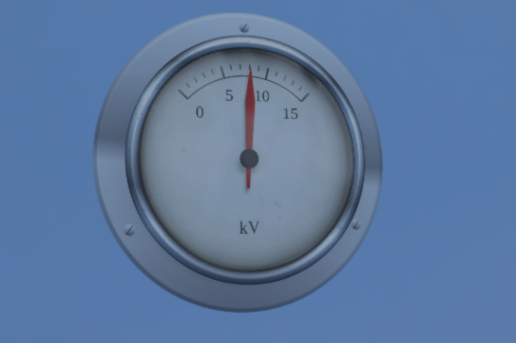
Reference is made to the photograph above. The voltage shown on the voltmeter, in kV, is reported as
8 kV
